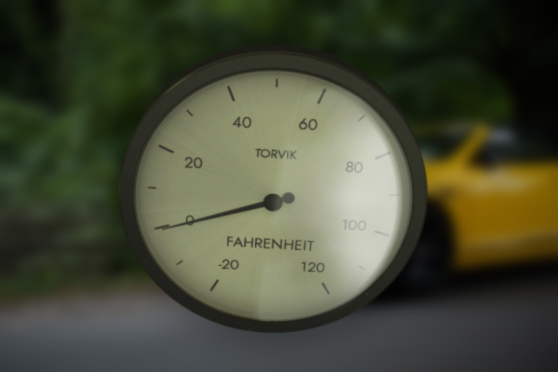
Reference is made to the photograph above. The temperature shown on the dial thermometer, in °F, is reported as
0 °F
